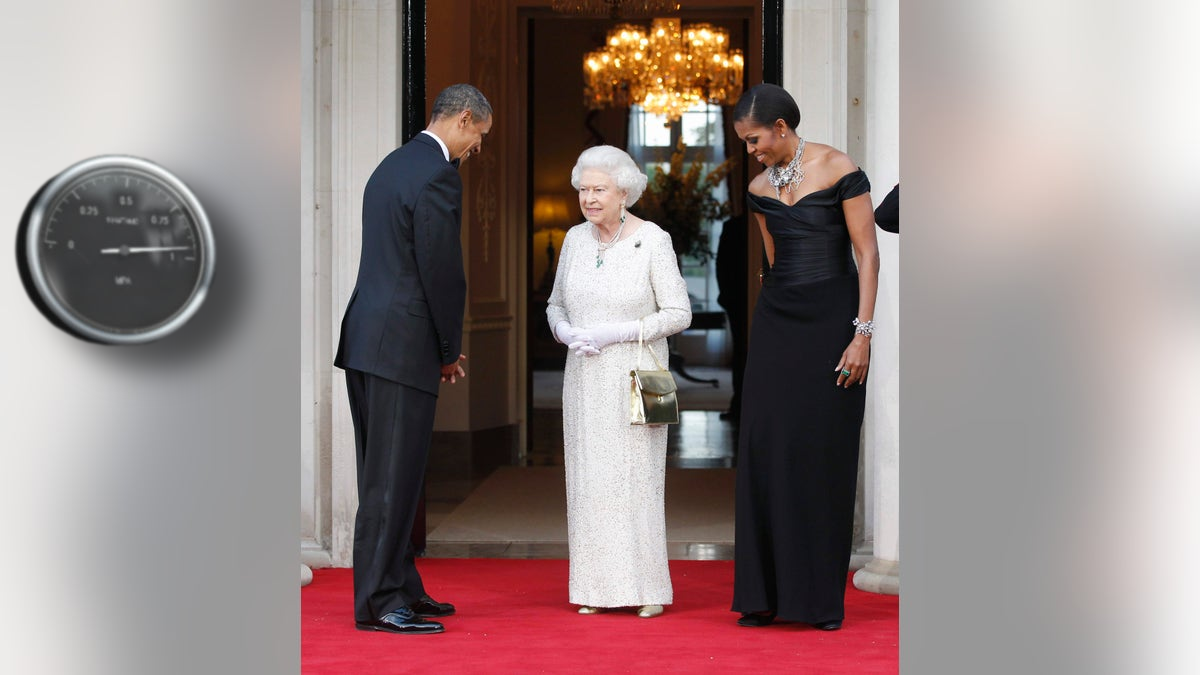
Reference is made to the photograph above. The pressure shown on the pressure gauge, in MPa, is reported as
0.95 MPa
